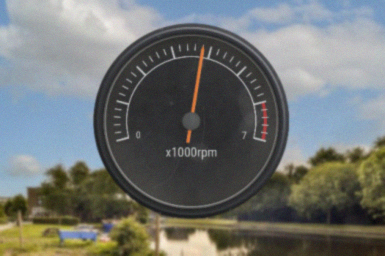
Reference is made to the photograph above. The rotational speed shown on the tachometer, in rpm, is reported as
3800 rpm
